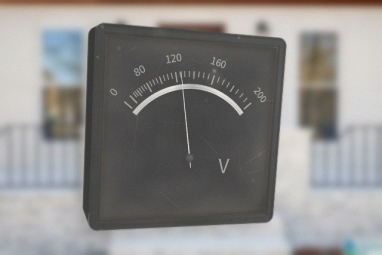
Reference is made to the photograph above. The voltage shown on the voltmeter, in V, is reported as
125 V
